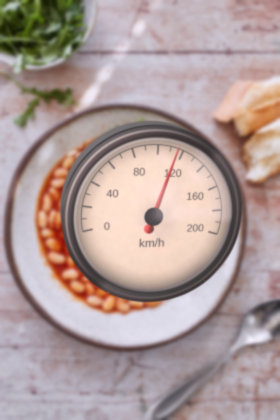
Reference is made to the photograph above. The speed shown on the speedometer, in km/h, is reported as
115 km/h
